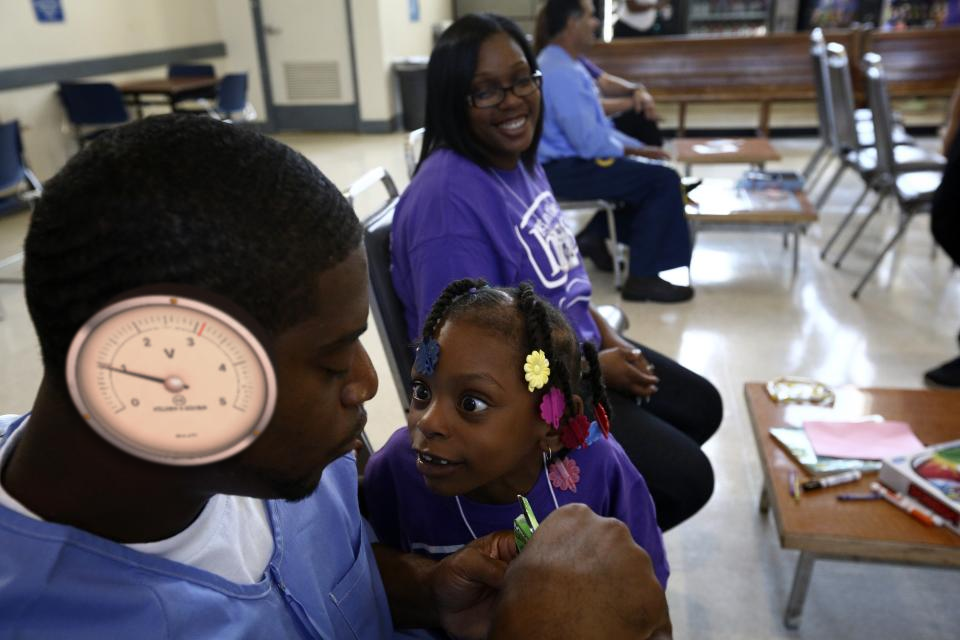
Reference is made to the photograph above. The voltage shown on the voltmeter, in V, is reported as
1 V
